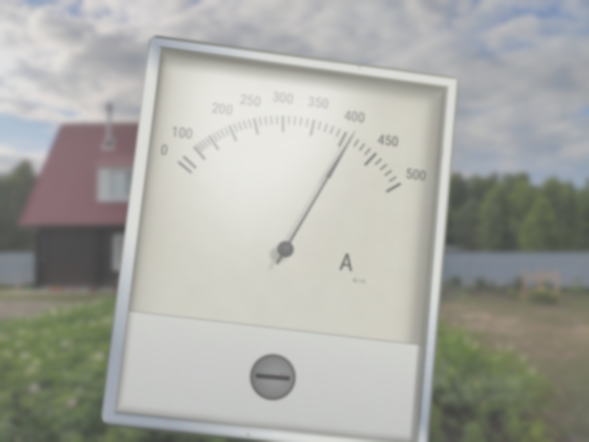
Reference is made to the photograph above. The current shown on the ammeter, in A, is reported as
410 A
